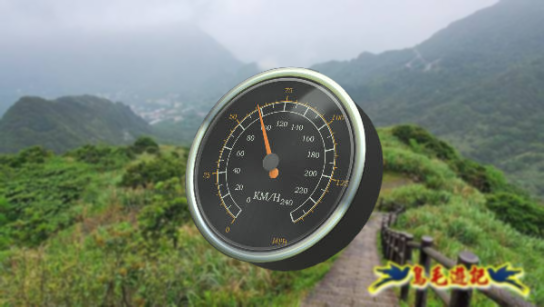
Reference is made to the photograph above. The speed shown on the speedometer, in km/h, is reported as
100 km/h
